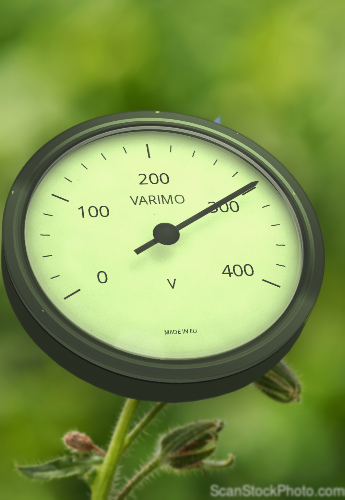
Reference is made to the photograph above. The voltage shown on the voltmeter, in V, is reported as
300 V
